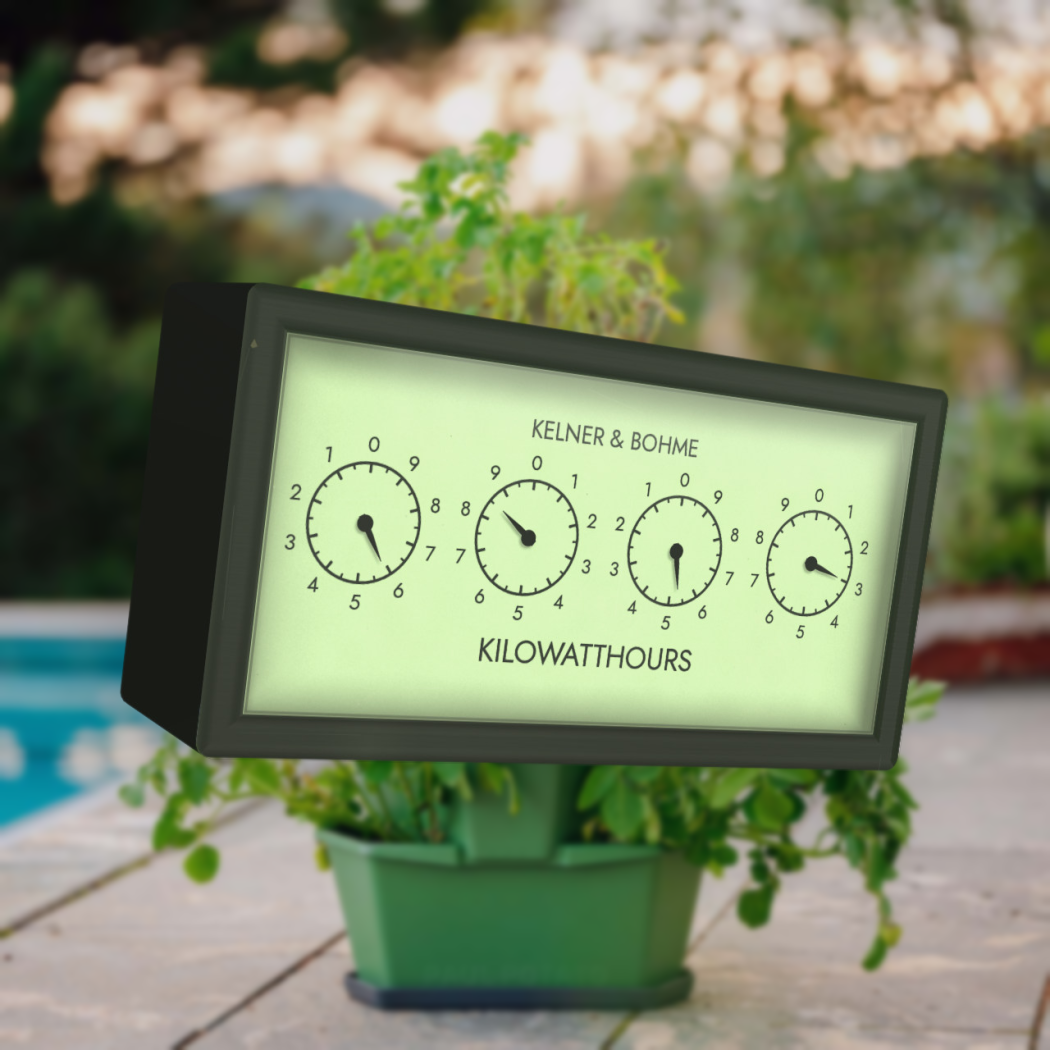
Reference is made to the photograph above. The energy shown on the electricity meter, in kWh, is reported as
5853 kWh
